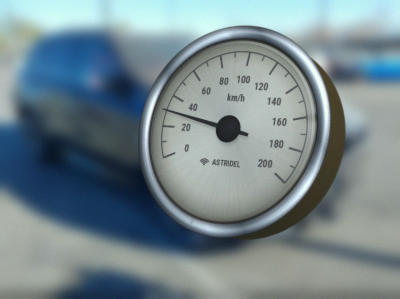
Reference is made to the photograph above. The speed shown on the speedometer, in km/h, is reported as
30 km/h
